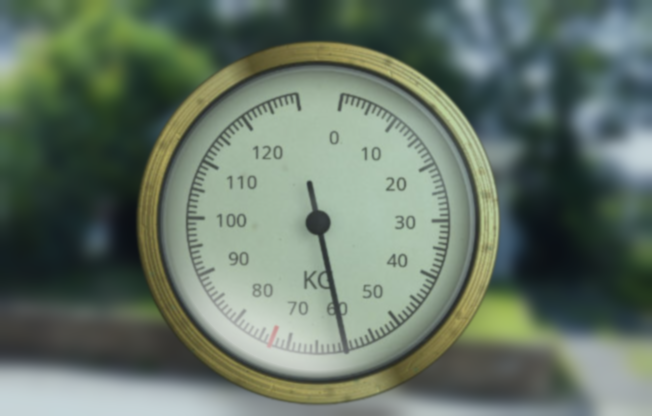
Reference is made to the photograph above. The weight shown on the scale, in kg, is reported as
60 kg
